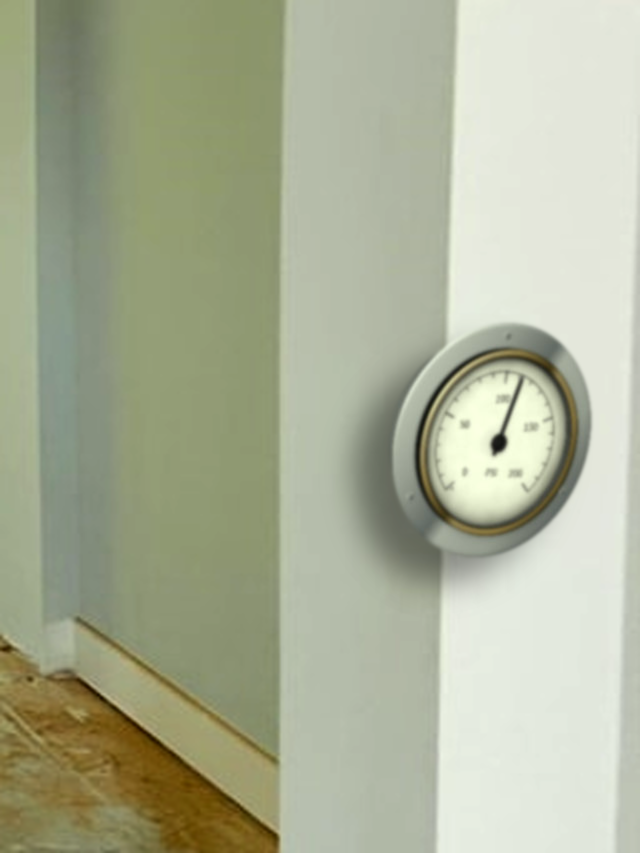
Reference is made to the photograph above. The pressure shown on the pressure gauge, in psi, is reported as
110 psi
